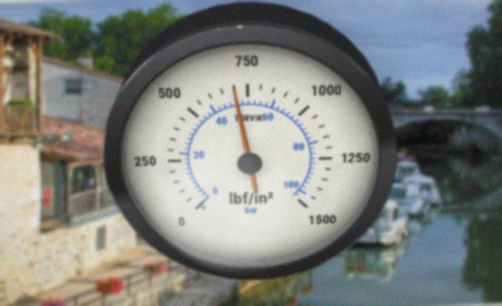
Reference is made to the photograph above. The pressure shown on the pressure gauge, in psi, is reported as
700 psi
